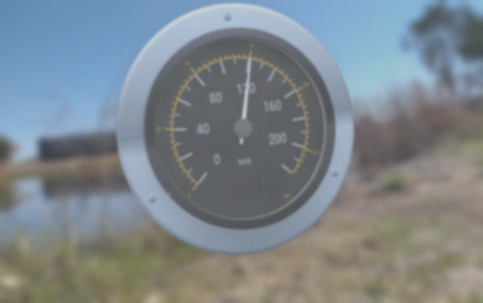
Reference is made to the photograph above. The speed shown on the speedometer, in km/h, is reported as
120 km/h
